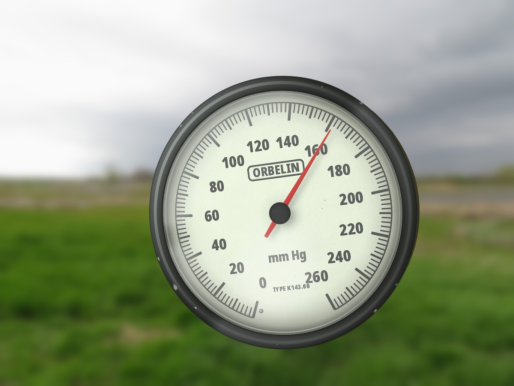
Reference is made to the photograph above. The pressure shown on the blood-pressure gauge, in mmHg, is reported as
162 mmHg
